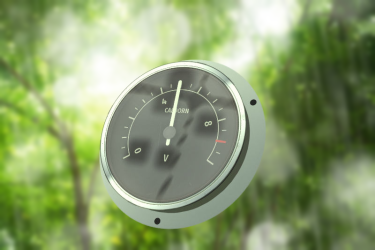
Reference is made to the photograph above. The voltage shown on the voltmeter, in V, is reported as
5 V
